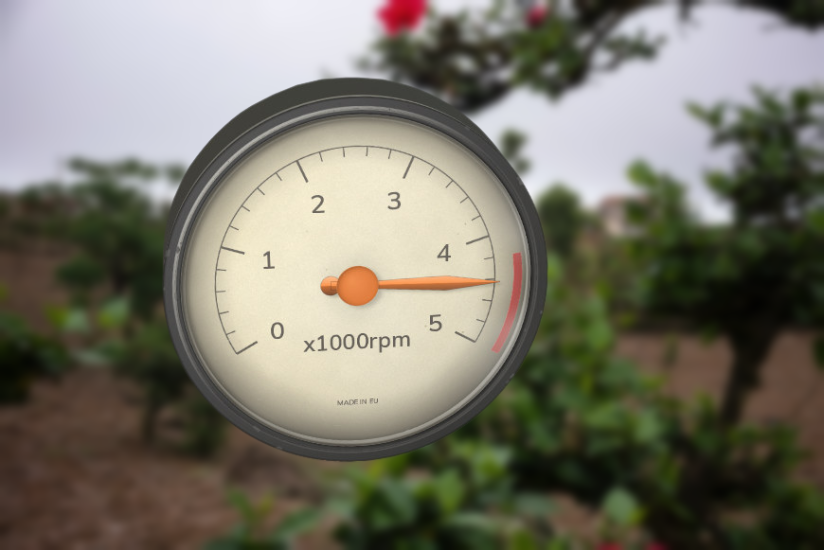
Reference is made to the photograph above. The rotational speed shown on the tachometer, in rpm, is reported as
4400 rpm
